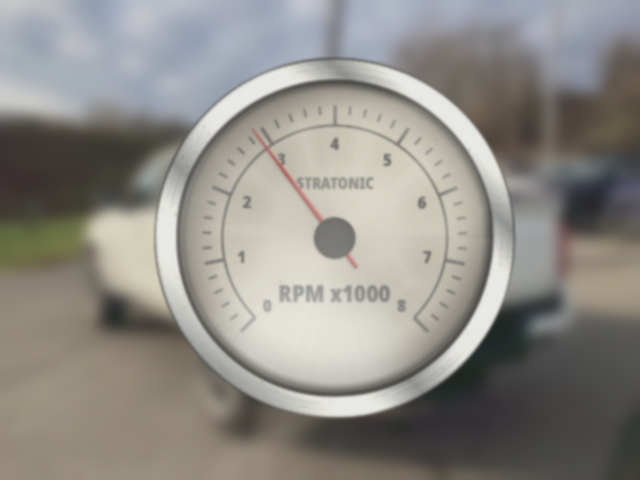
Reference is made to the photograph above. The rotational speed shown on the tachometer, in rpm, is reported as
2900 rpm
